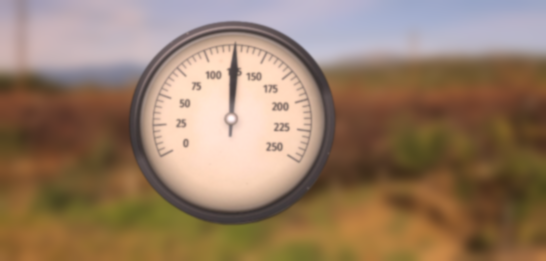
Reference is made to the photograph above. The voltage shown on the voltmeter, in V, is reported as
125 V
